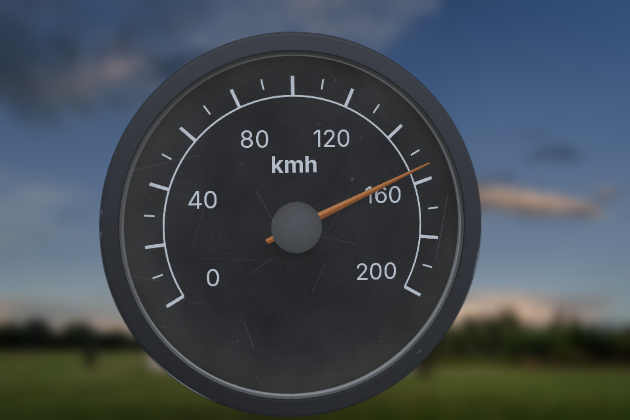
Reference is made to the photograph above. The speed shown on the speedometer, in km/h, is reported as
155 km/h
